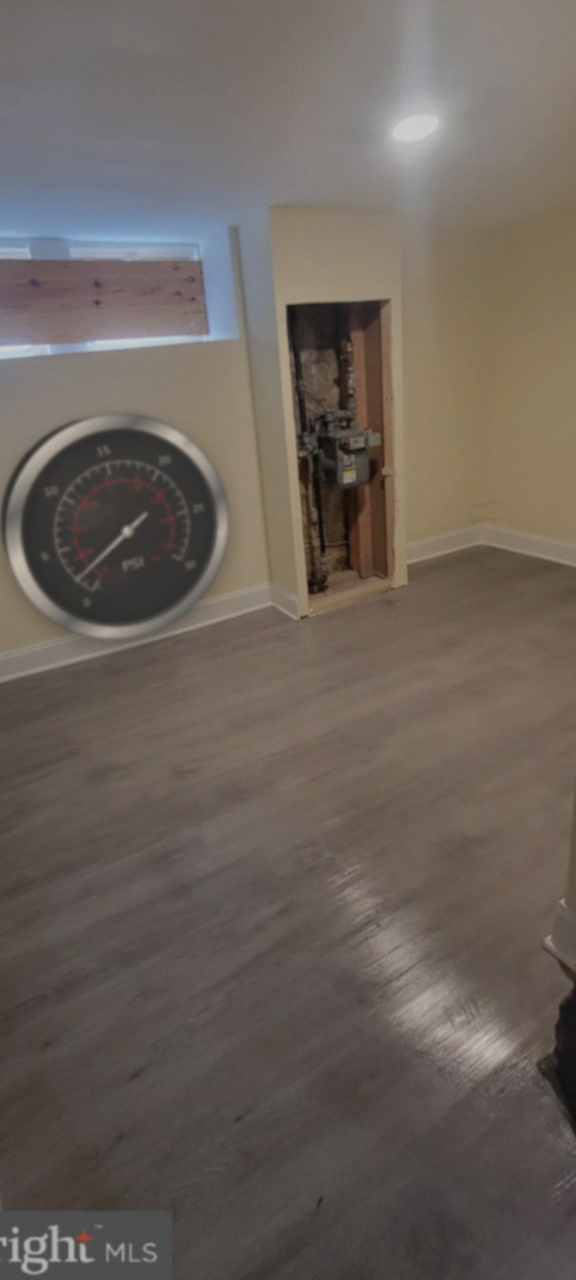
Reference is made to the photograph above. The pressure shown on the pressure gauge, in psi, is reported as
2 psi
